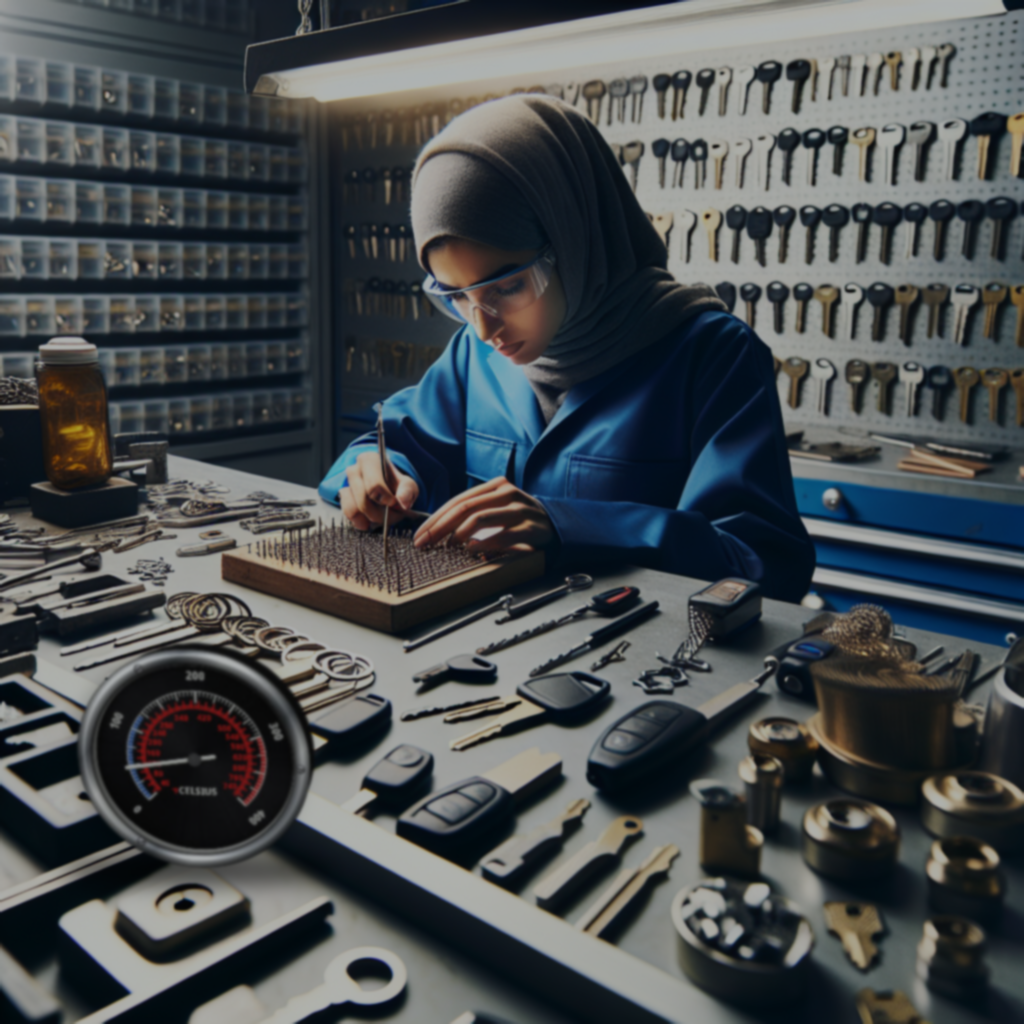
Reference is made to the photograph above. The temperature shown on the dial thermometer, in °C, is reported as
50 °C
